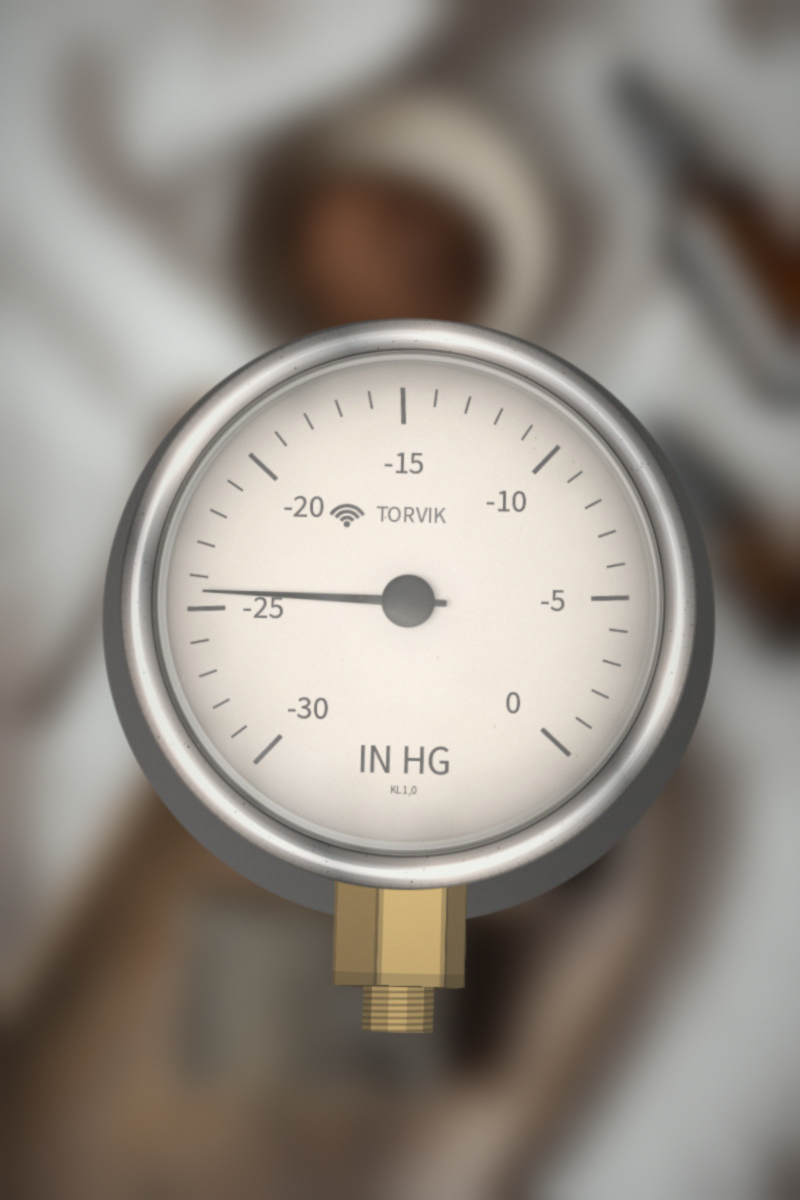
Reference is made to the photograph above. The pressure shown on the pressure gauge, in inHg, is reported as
-24.5 inHg
